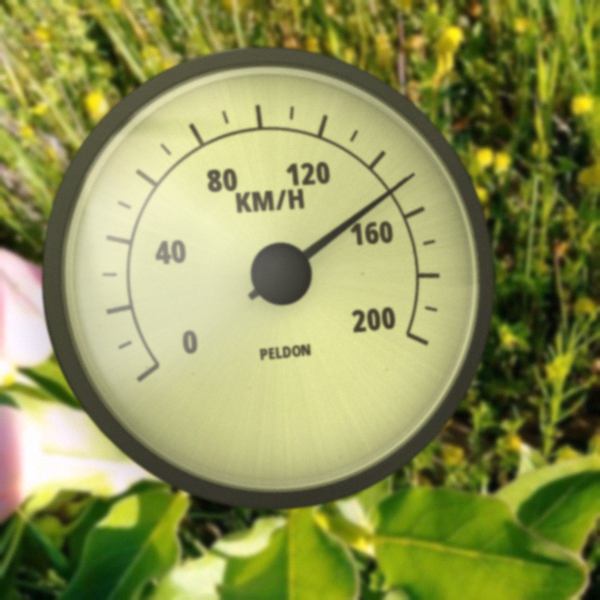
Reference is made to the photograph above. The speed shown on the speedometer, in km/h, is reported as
150 km/h
